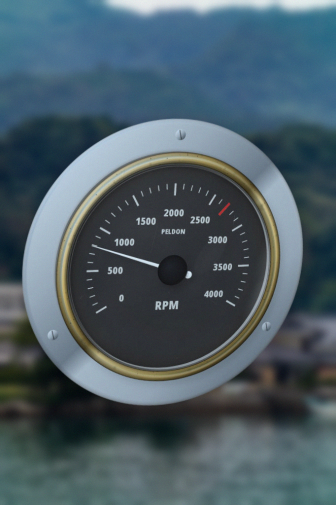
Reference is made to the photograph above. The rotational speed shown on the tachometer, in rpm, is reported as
800 rpm
